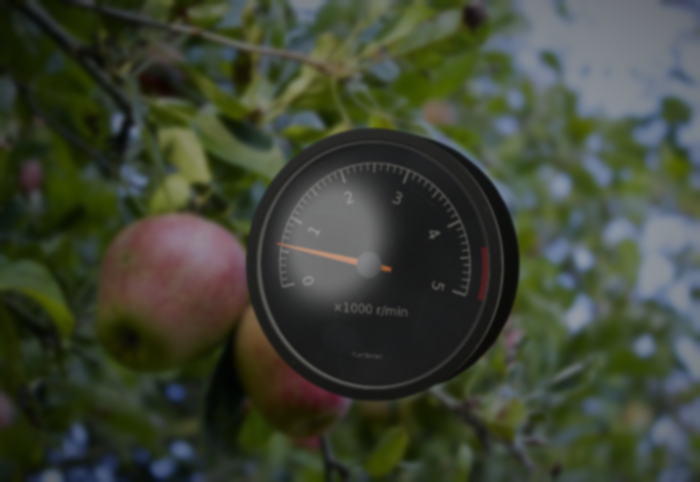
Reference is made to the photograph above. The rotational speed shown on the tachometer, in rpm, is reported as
600 rpm
